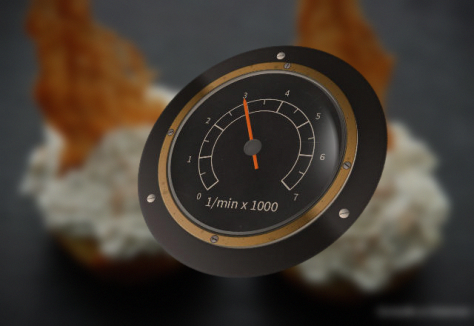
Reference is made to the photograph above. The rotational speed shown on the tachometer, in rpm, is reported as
3000 rpm
